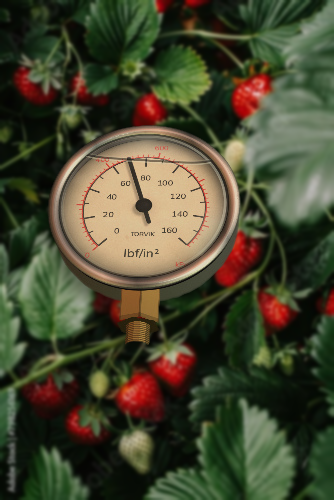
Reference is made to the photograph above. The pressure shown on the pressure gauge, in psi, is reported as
70 psi
